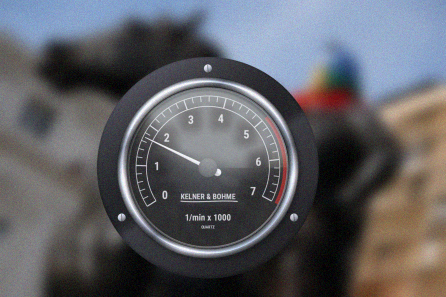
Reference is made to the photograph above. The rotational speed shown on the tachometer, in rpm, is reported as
1700 rpm
